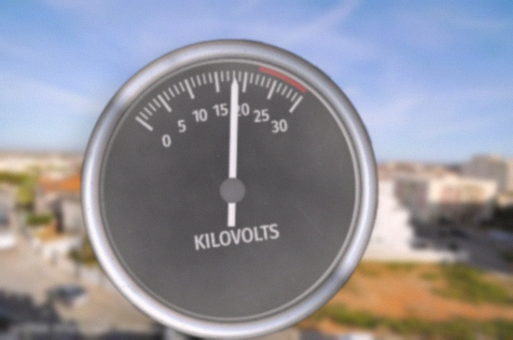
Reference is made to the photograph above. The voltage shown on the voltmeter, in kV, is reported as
18 kV
